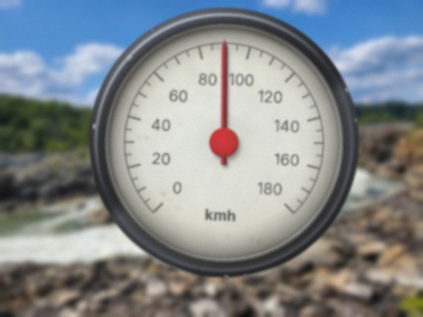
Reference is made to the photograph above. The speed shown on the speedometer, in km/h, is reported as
90 km/h
